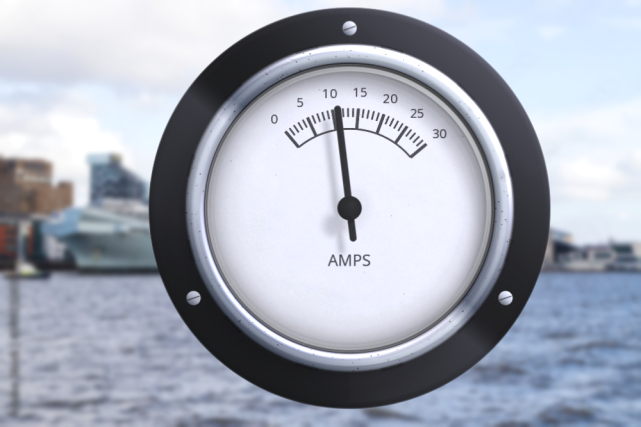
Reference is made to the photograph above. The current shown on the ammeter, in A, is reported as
11 A
